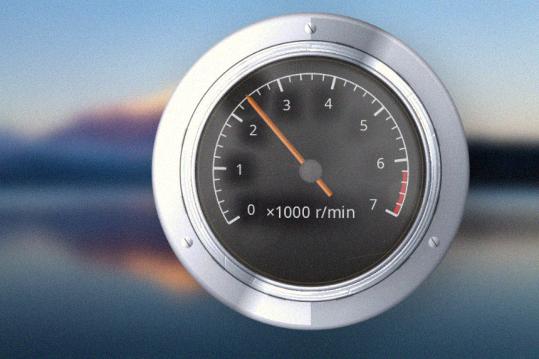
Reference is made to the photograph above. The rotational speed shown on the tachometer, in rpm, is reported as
2400 rpm
